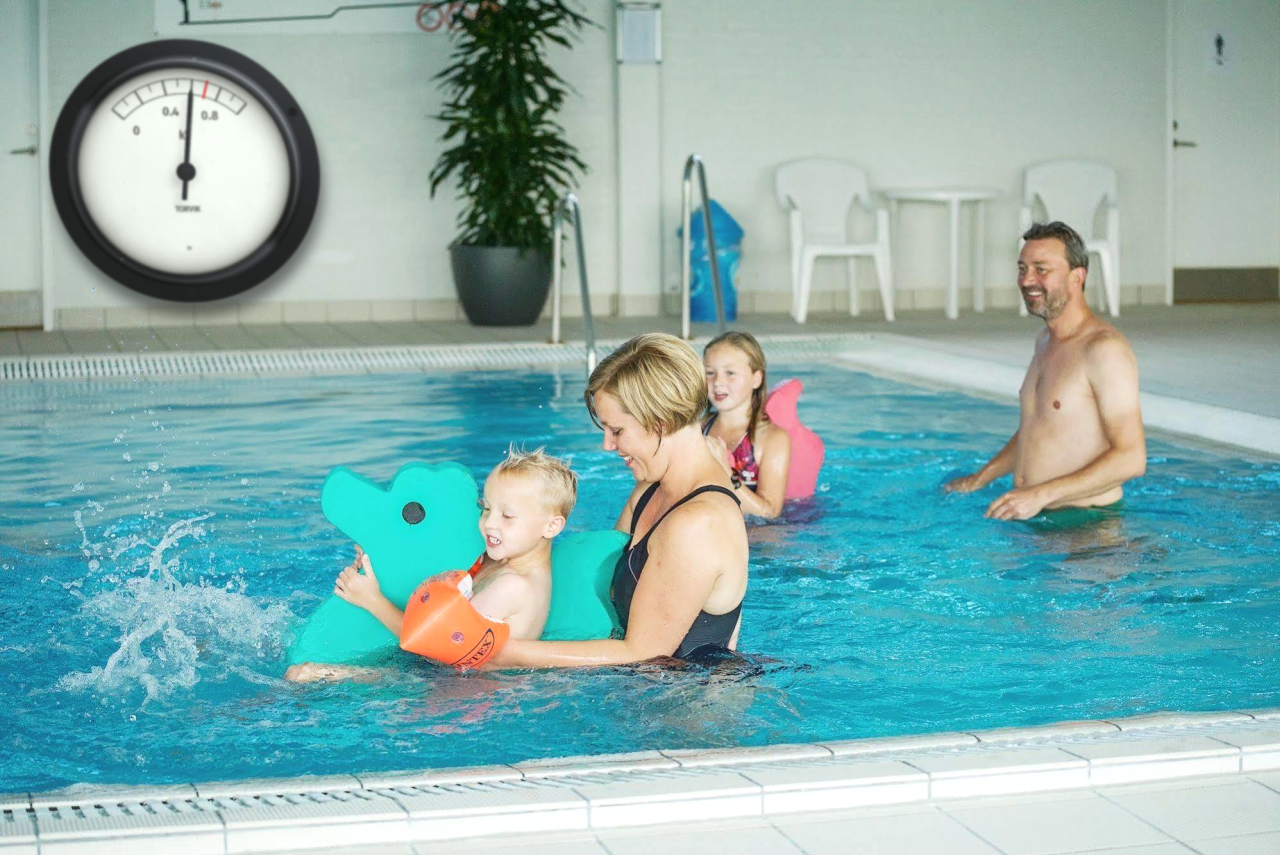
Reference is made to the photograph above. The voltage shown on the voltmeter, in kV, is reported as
0.6 kV
